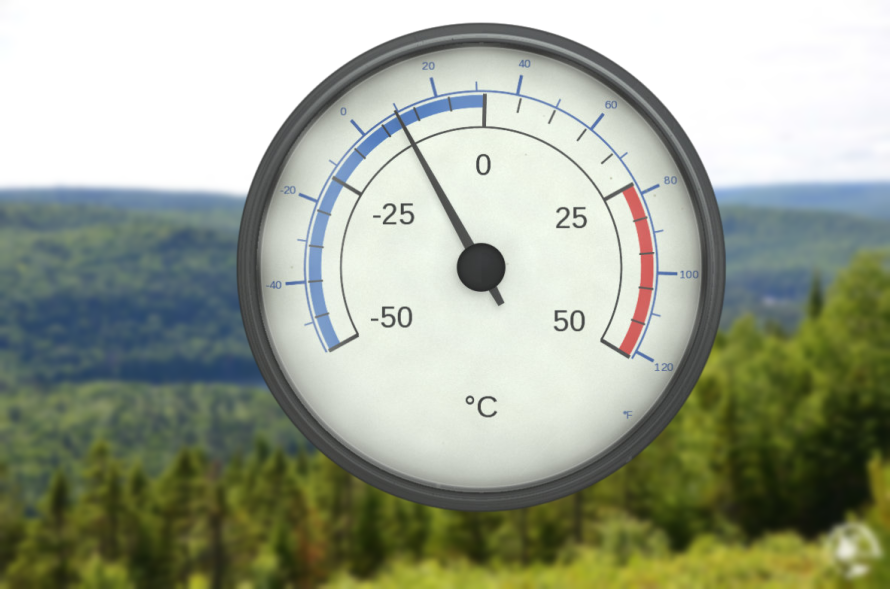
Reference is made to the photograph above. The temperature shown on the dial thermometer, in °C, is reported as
-12.5 °C
